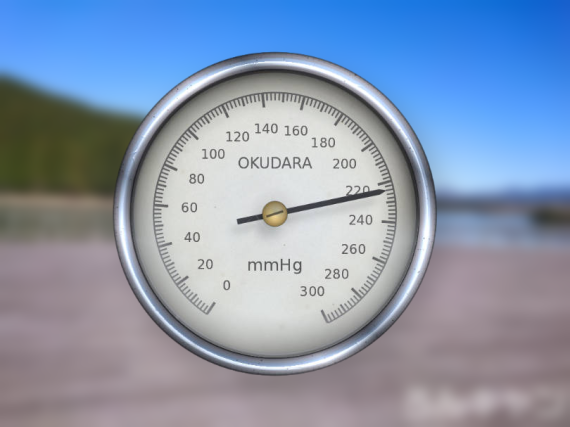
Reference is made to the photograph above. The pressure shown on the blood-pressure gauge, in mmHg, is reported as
224 mmHg
